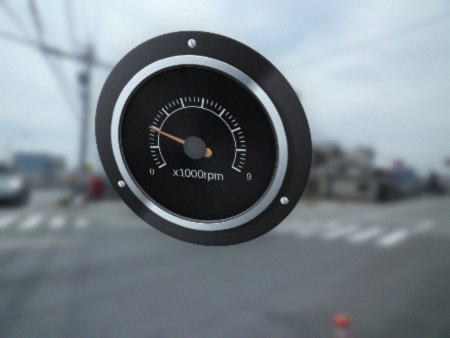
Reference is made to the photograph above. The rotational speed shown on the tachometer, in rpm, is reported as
2000 rpm
